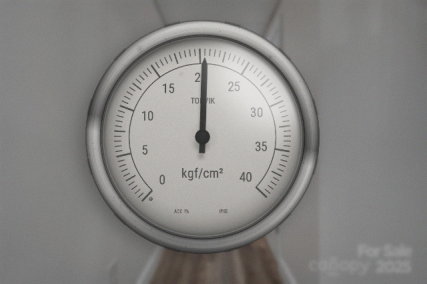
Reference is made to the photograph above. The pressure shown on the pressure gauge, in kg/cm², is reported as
20.5 kg/cm²
